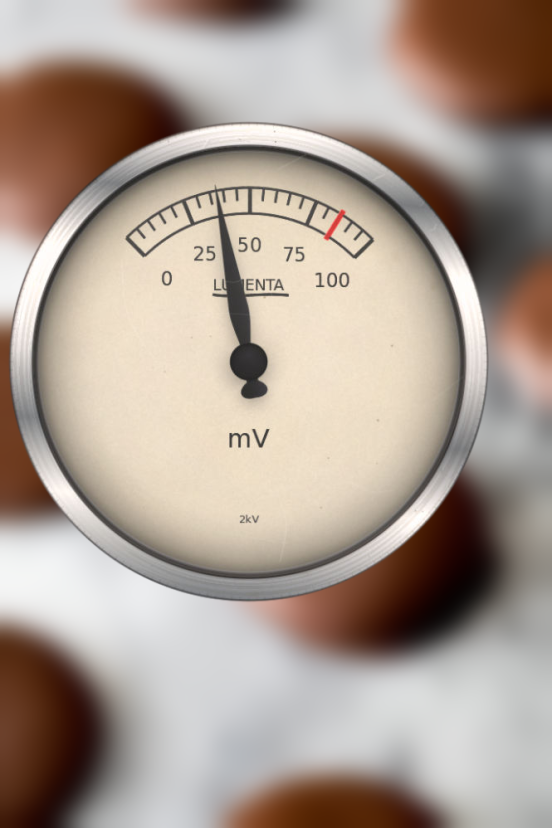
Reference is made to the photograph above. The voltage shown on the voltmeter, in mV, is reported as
37.5 mV
